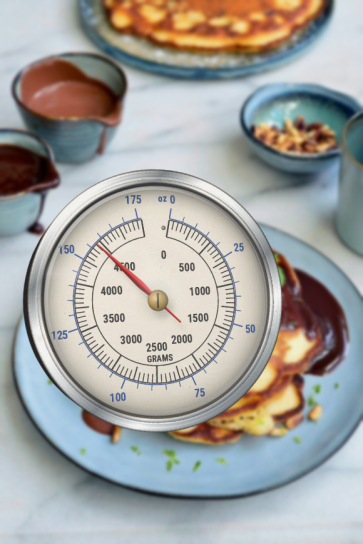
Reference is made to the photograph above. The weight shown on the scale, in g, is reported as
4450 g
